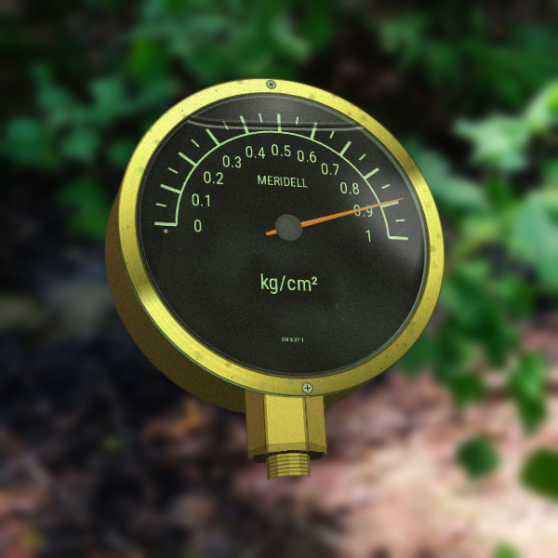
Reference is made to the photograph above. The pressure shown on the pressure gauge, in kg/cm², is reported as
0.9 kg/cm²
